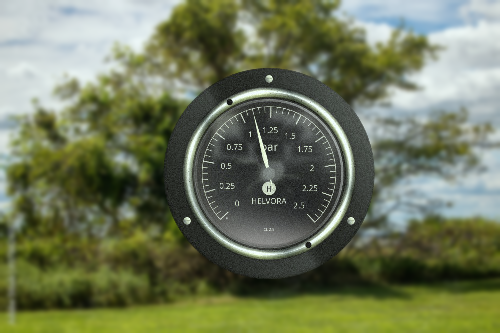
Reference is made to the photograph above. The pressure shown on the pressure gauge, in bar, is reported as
1.1 bar
